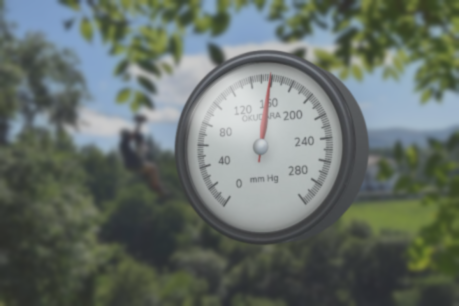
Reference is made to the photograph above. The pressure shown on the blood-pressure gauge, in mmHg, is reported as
160 mmHg
